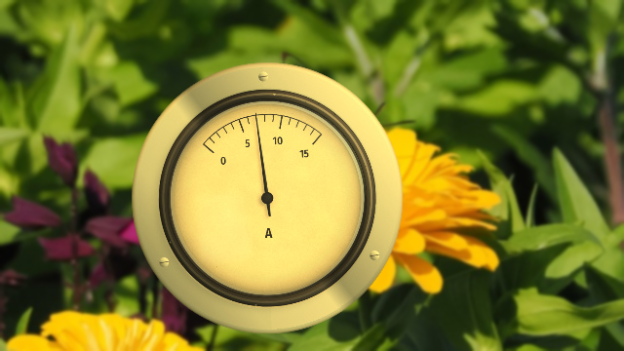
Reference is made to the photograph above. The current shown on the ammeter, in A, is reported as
7 A
